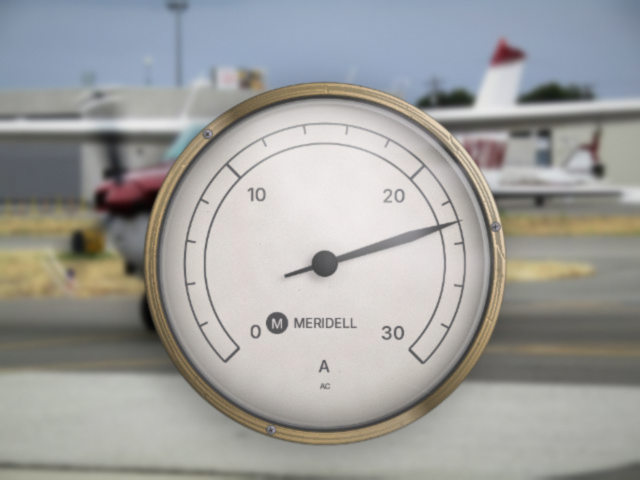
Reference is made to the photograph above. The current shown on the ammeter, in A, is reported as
23 A
